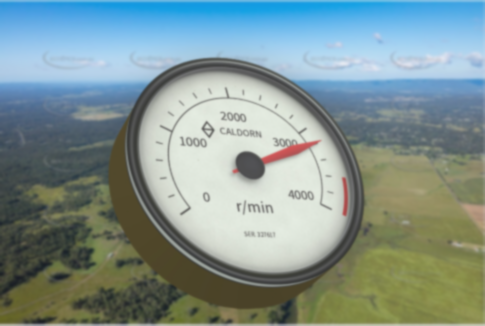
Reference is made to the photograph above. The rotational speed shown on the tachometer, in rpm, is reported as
3200 rpm
